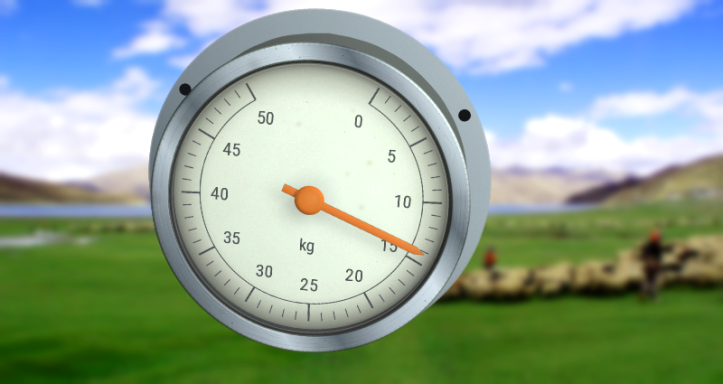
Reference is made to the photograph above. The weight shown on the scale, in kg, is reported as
14 kg
